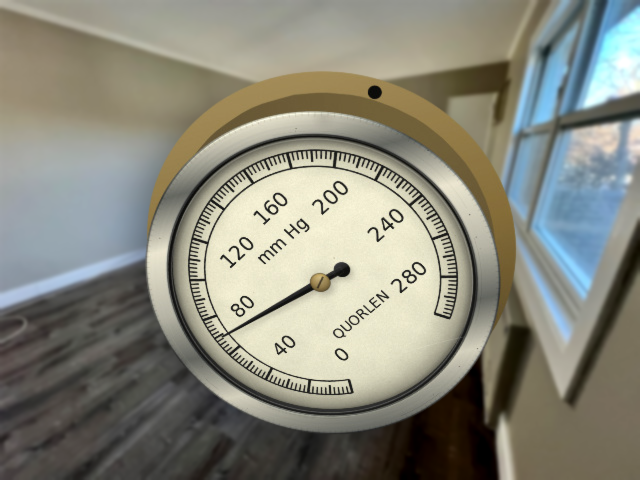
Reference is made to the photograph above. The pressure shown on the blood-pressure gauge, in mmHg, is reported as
70 mmHg
